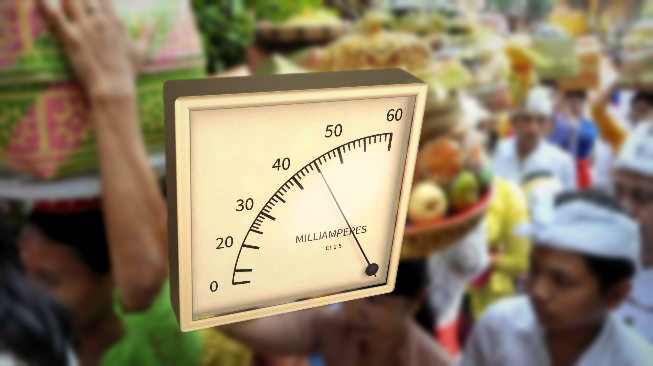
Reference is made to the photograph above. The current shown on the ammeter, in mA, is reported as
45 mA
